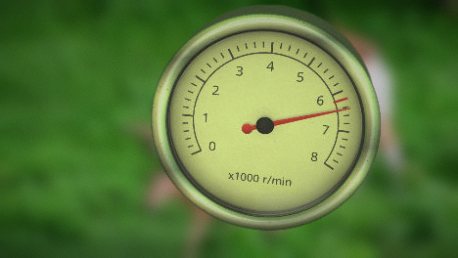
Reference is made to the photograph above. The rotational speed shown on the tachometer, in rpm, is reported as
6400 rpm
